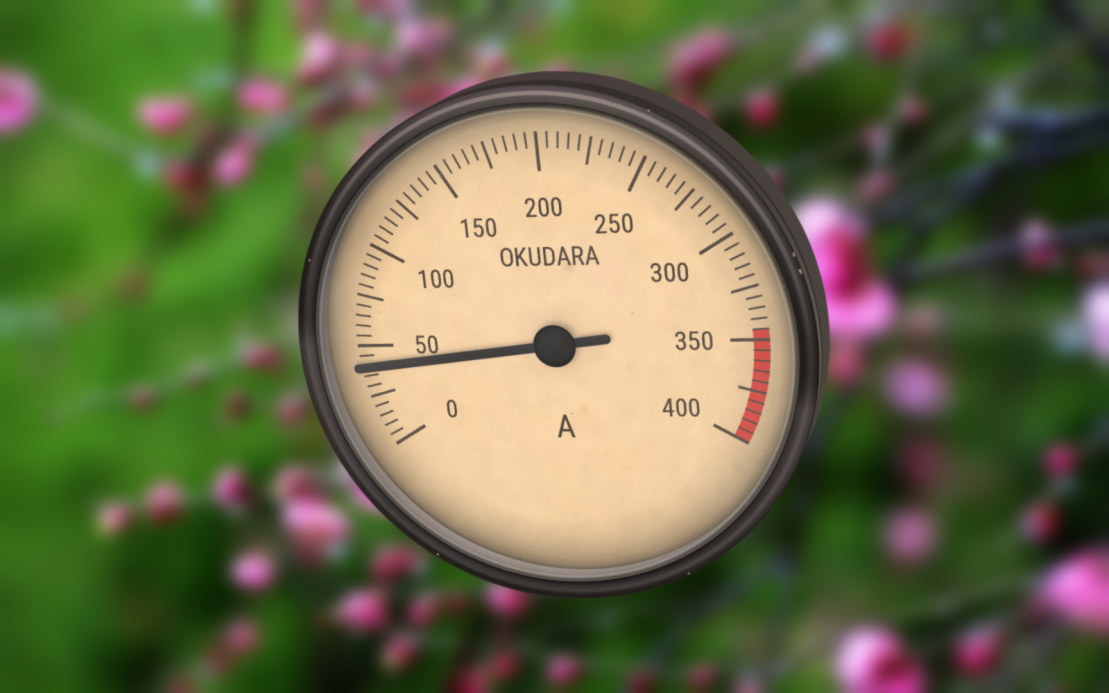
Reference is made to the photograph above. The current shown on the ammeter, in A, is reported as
40 A
